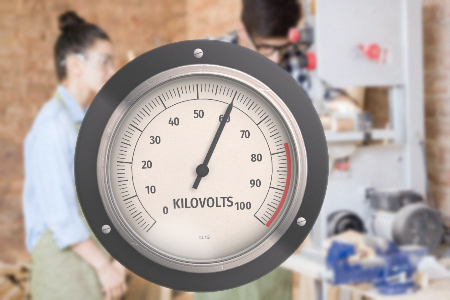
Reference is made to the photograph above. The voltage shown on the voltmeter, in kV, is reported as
60 kV
